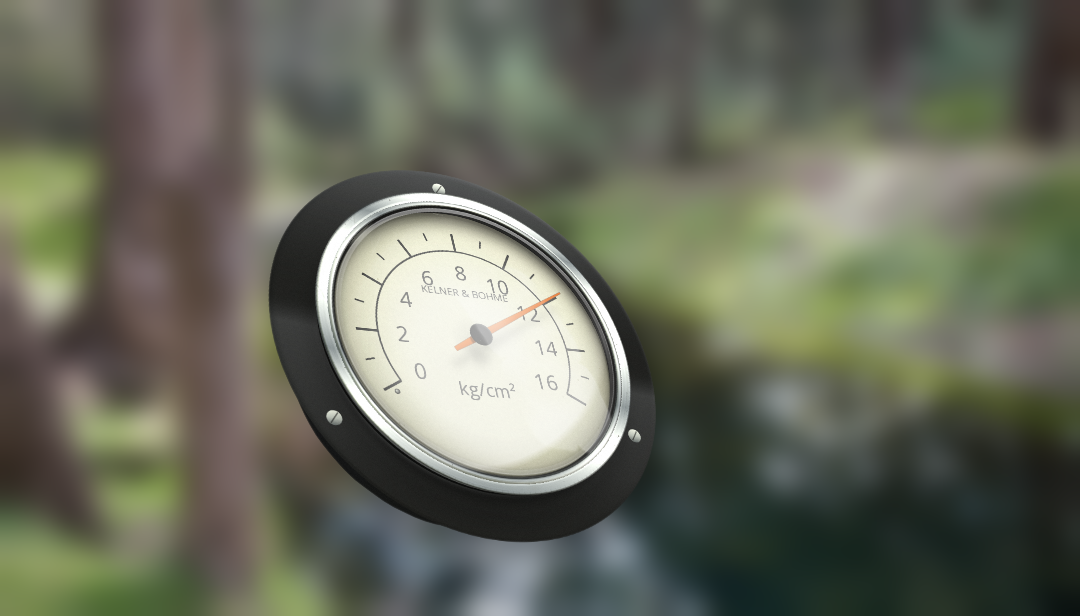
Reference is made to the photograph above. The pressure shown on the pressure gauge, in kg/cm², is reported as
12 kg/cm²
